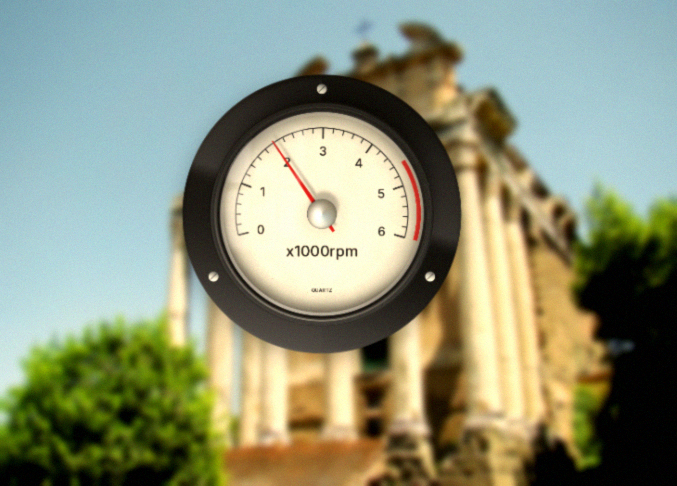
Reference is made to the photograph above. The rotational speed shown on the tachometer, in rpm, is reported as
2000 rpm
